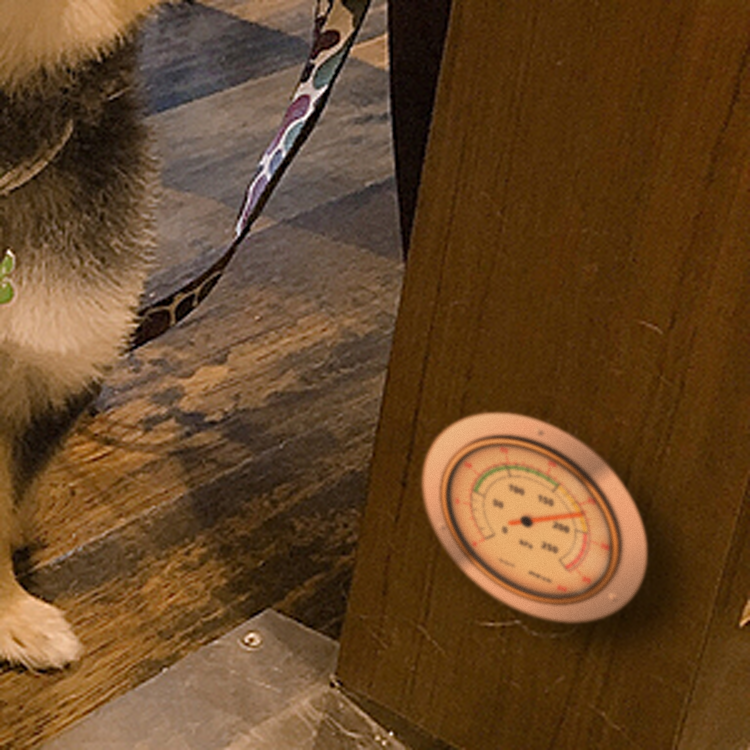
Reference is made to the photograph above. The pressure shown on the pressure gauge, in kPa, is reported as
180 kPa
